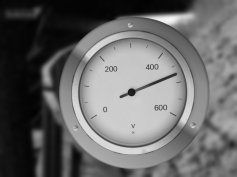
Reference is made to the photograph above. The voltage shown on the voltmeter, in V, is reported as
475 V
